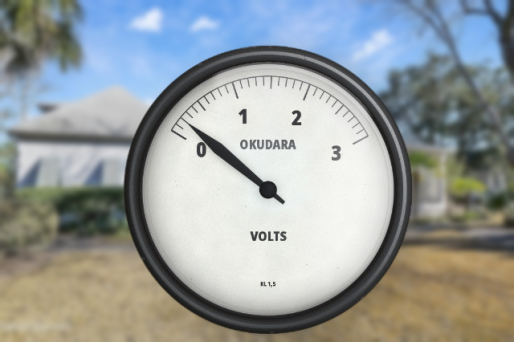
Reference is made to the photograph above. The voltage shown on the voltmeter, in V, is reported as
0.2 V
